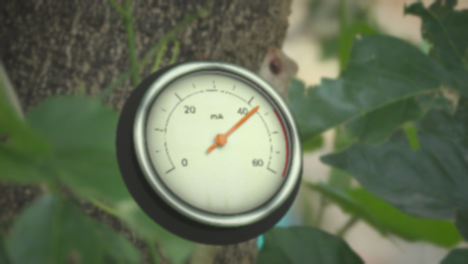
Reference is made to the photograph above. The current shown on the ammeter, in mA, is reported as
42.5 mA
